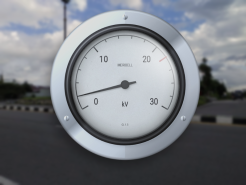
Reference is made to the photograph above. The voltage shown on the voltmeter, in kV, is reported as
2 kV
